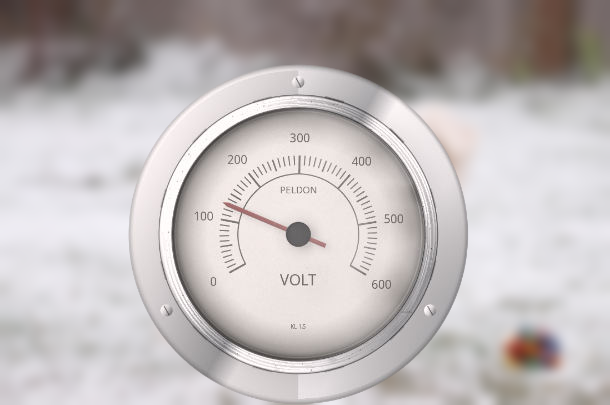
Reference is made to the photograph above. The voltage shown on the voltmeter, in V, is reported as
130 V
